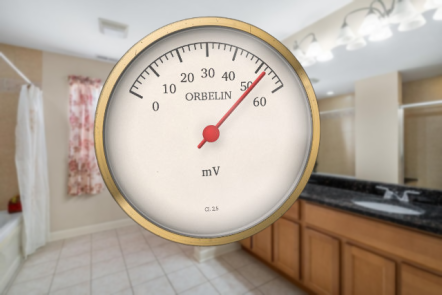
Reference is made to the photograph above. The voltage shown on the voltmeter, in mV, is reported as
52 mV
